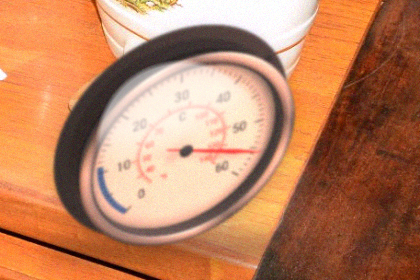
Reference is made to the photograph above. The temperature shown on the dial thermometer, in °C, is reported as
55 °C
